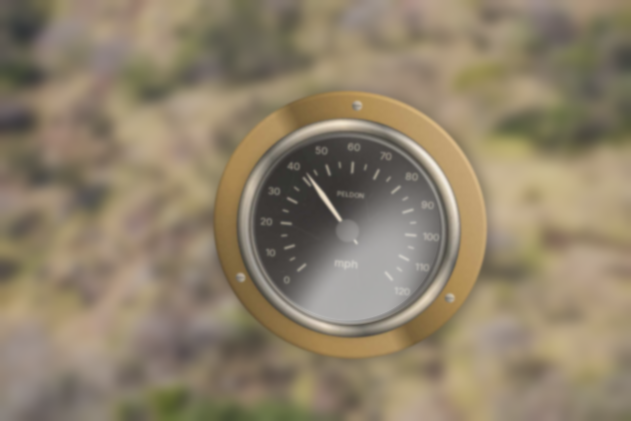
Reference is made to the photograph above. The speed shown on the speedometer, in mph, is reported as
42.5 mph
